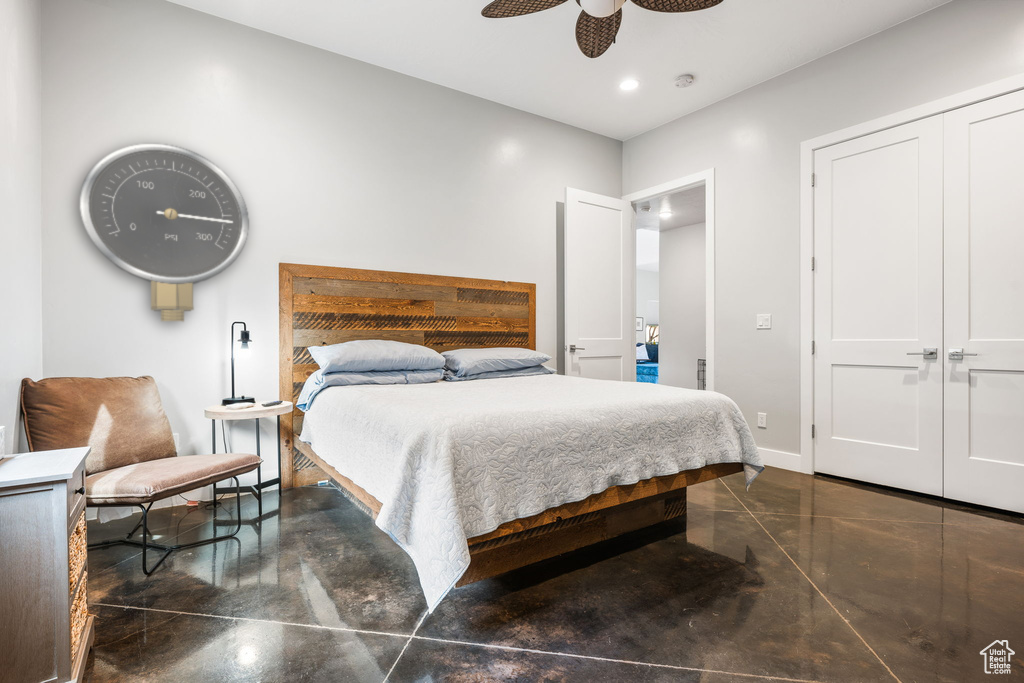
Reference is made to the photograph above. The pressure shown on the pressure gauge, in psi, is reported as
260 psi
